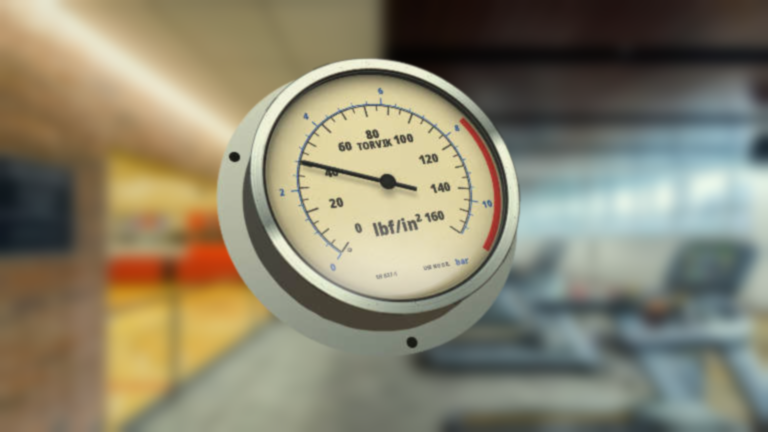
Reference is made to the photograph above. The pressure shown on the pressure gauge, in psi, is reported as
40 psi
